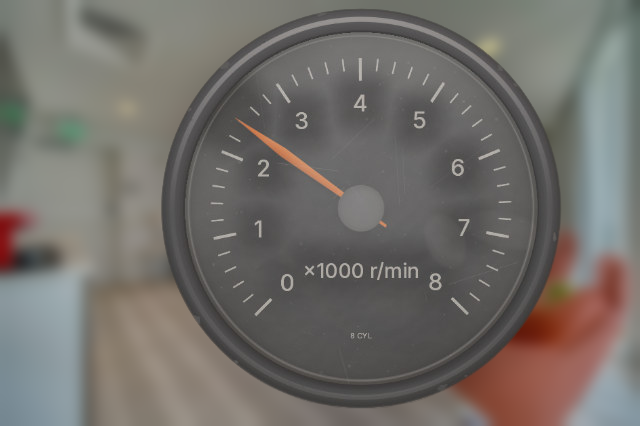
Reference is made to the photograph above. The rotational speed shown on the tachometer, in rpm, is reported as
2400 rpm
